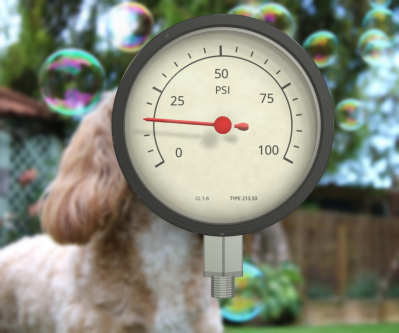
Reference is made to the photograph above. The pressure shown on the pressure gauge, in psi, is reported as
15 psi
